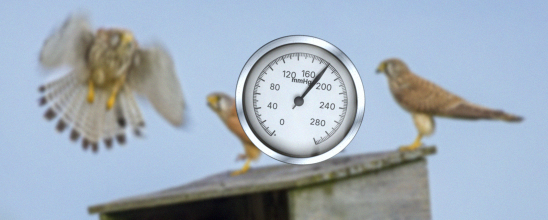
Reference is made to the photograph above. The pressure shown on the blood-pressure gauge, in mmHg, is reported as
180 mmHg
